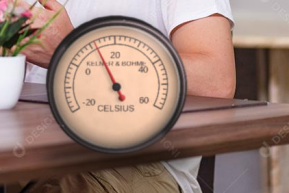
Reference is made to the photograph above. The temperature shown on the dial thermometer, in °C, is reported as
12 °C
